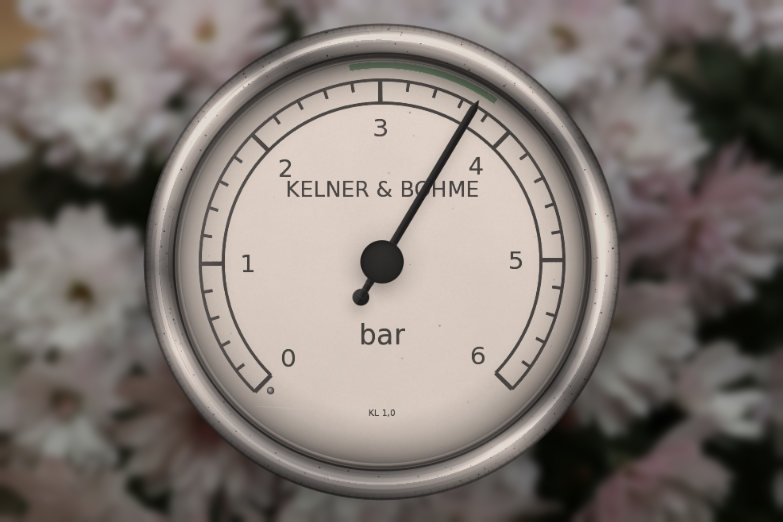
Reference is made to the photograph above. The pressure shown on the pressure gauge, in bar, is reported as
3.7 bar
